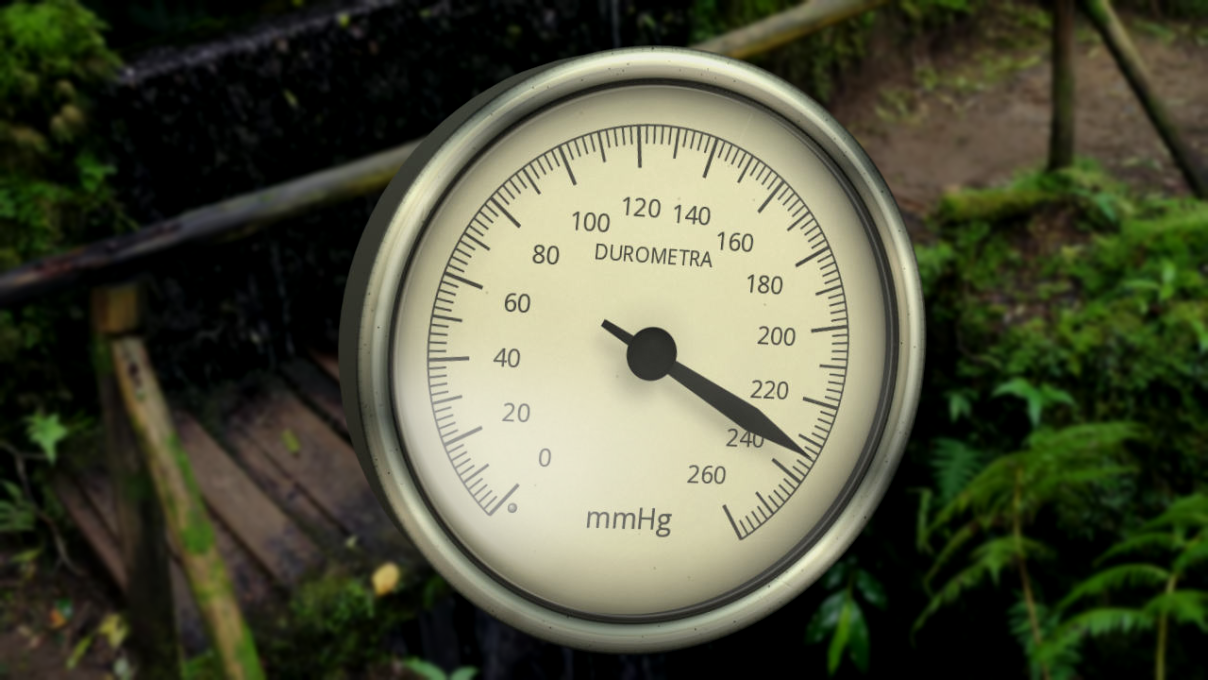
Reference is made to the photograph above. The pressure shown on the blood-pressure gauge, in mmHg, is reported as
234 mmHg
